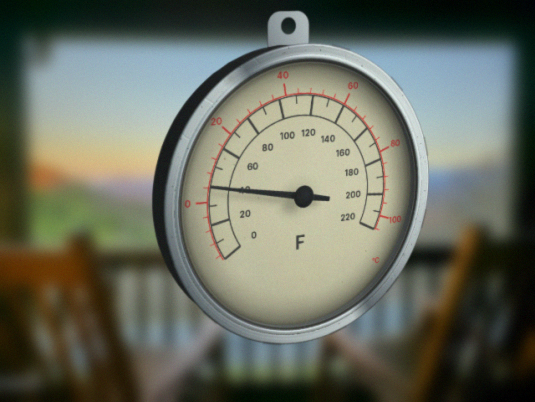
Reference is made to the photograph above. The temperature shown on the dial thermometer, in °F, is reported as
40 °F
